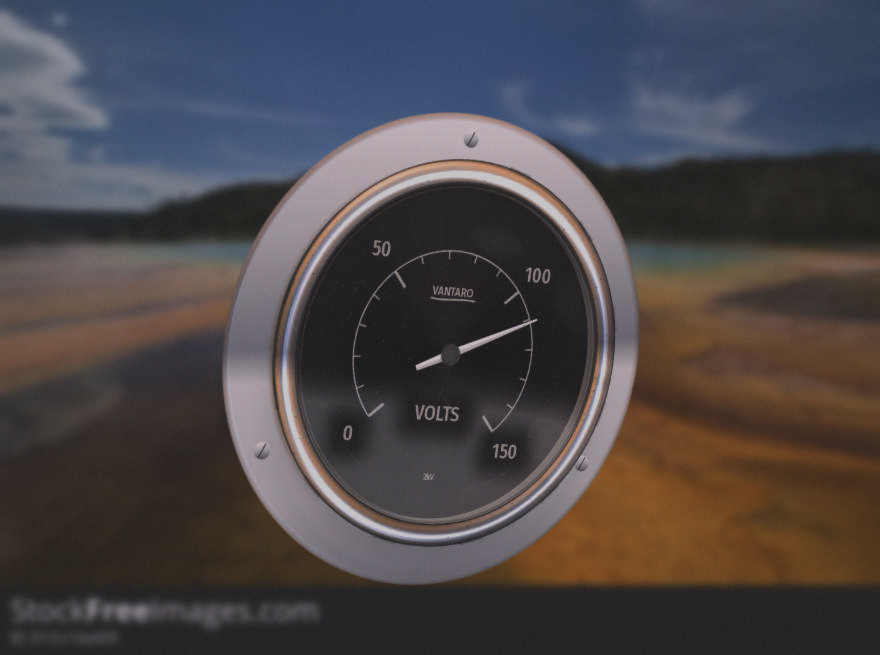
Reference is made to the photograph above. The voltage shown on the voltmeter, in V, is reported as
110 V
